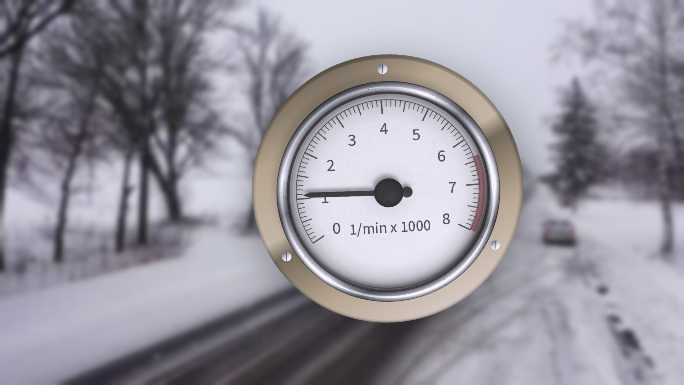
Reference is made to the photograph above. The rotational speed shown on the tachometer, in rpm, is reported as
1100 rpm
